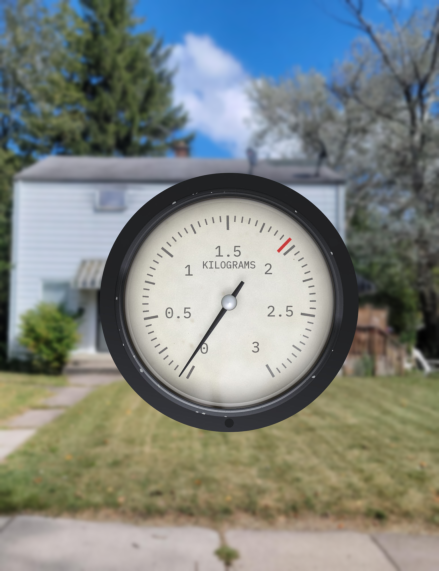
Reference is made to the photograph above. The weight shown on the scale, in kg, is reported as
0.05 kg
